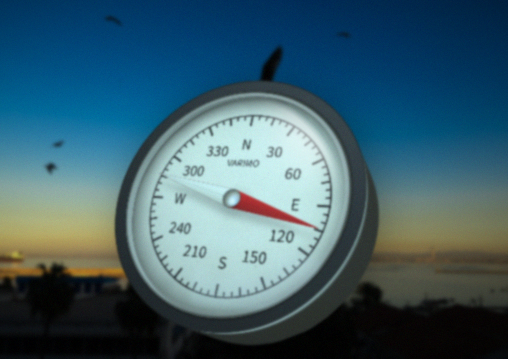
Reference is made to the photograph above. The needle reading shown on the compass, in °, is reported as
105 °
